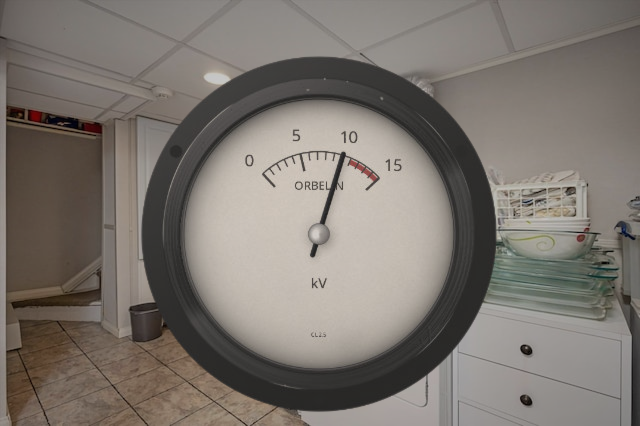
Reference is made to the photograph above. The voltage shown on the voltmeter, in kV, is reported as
10 kV
